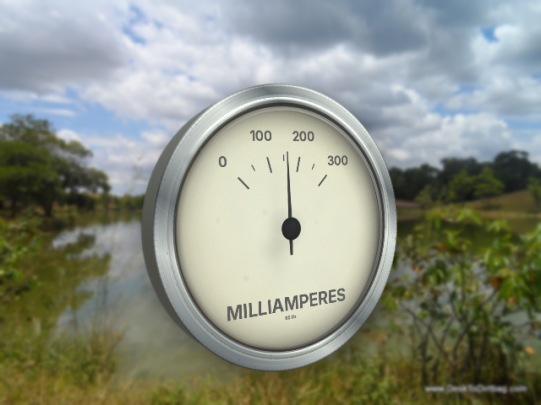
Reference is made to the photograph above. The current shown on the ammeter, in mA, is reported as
150 mA
